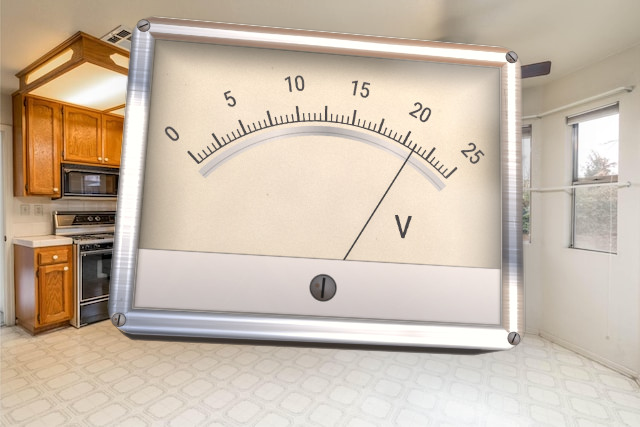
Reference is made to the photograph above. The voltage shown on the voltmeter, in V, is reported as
21 V
